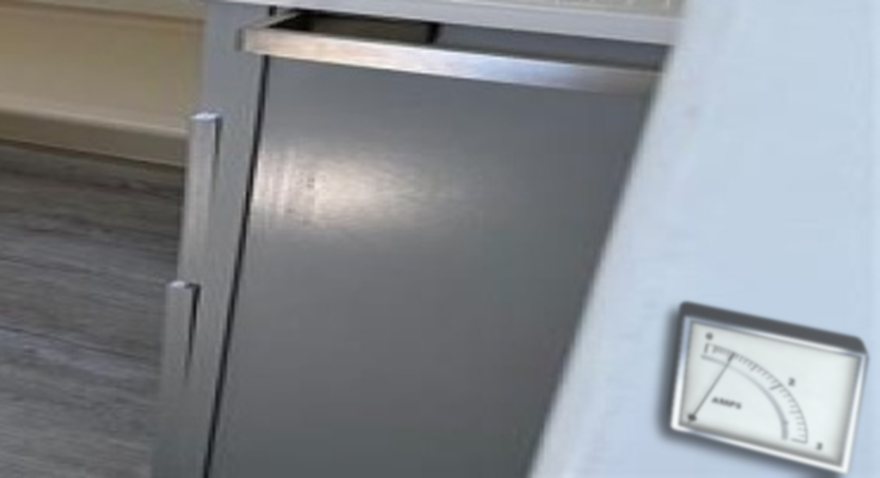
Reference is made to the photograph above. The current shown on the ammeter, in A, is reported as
1 A
